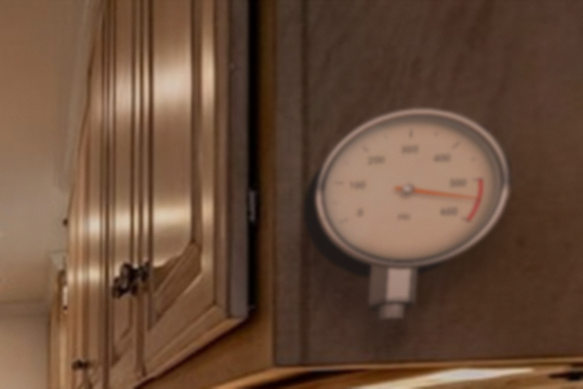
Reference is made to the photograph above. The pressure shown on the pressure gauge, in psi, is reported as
550 psi
